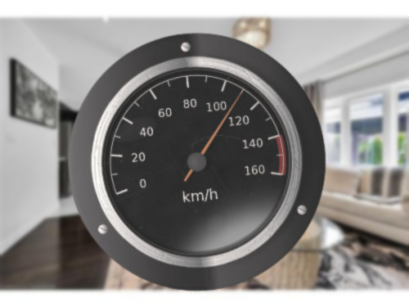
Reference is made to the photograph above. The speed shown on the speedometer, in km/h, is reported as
110 km/h
